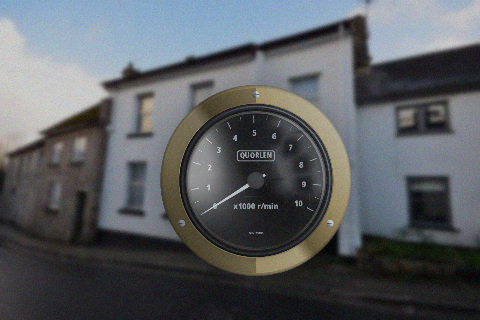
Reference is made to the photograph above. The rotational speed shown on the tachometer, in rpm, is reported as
0 rpm
